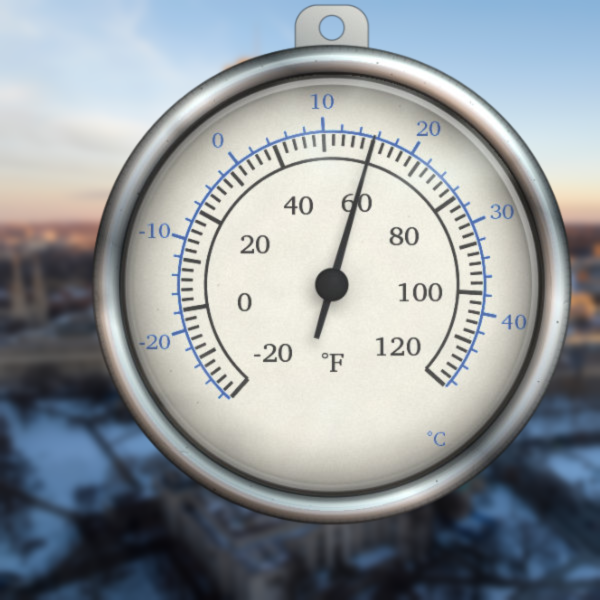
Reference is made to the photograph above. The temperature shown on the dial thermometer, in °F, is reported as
60 °F
